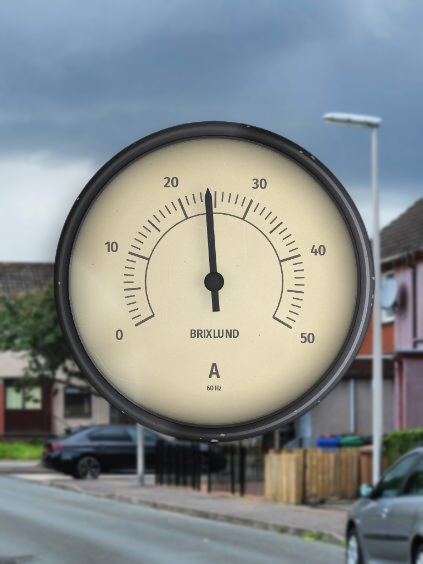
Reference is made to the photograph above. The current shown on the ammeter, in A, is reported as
24 A
